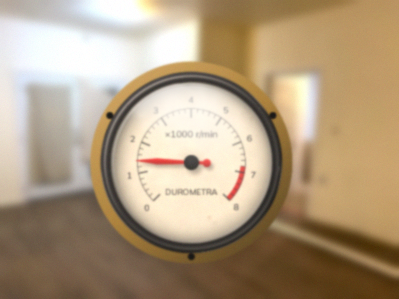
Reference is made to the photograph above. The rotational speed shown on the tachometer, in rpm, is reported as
1400 rpm
